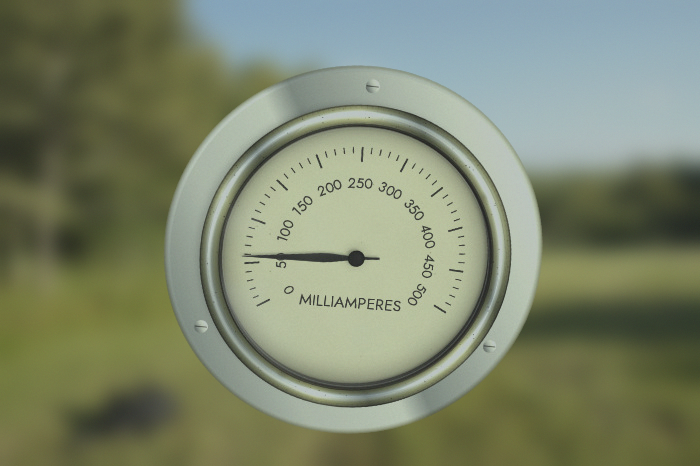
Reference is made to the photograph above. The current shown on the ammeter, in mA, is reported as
60 mA
